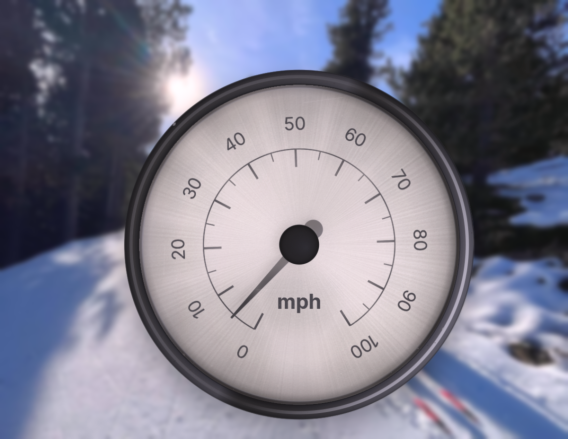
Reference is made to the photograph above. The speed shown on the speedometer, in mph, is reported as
5 mph
